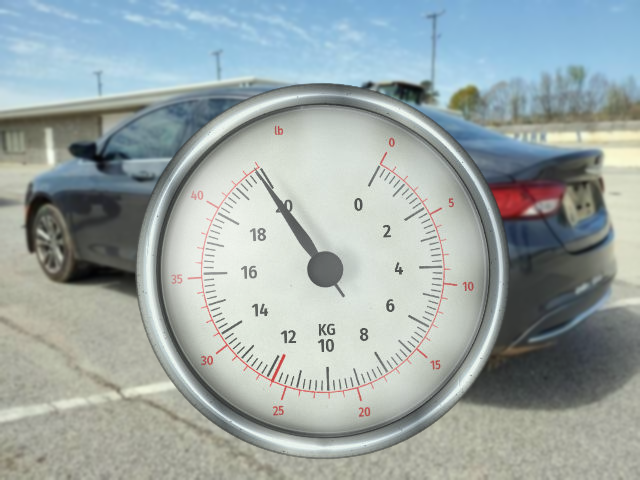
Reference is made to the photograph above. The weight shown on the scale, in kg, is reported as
19.8 kg
